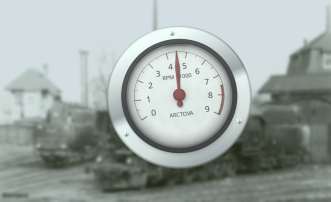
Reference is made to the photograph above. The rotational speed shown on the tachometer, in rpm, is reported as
4500 rpm
